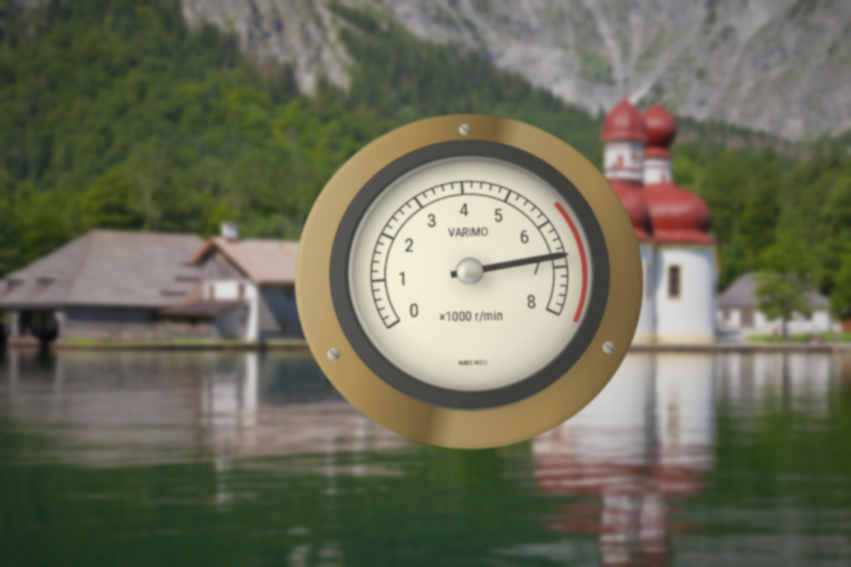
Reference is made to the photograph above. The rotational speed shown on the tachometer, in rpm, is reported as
6800 rpm
